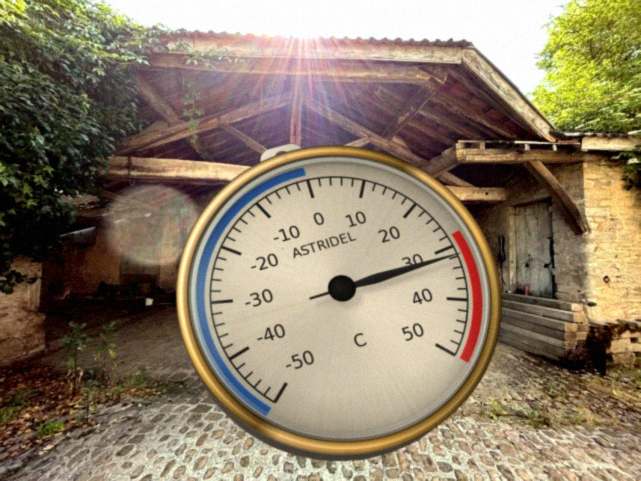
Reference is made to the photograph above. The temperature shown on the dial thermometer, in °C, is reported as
32 °C
